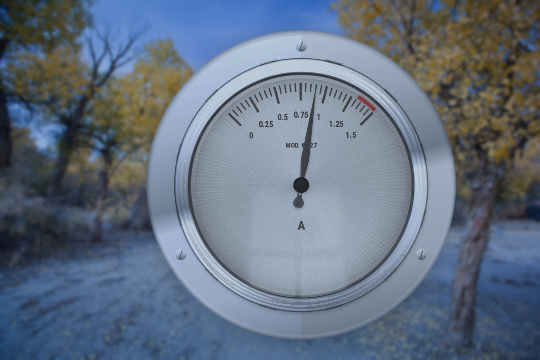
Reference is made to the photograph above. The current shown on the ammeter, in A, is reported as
0.9 A
